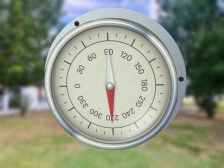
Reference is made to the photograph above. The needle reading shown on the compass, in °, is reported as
270 °
